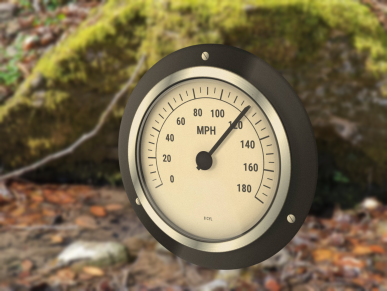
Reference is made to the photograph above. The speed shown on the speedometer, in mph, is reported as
120 mph
